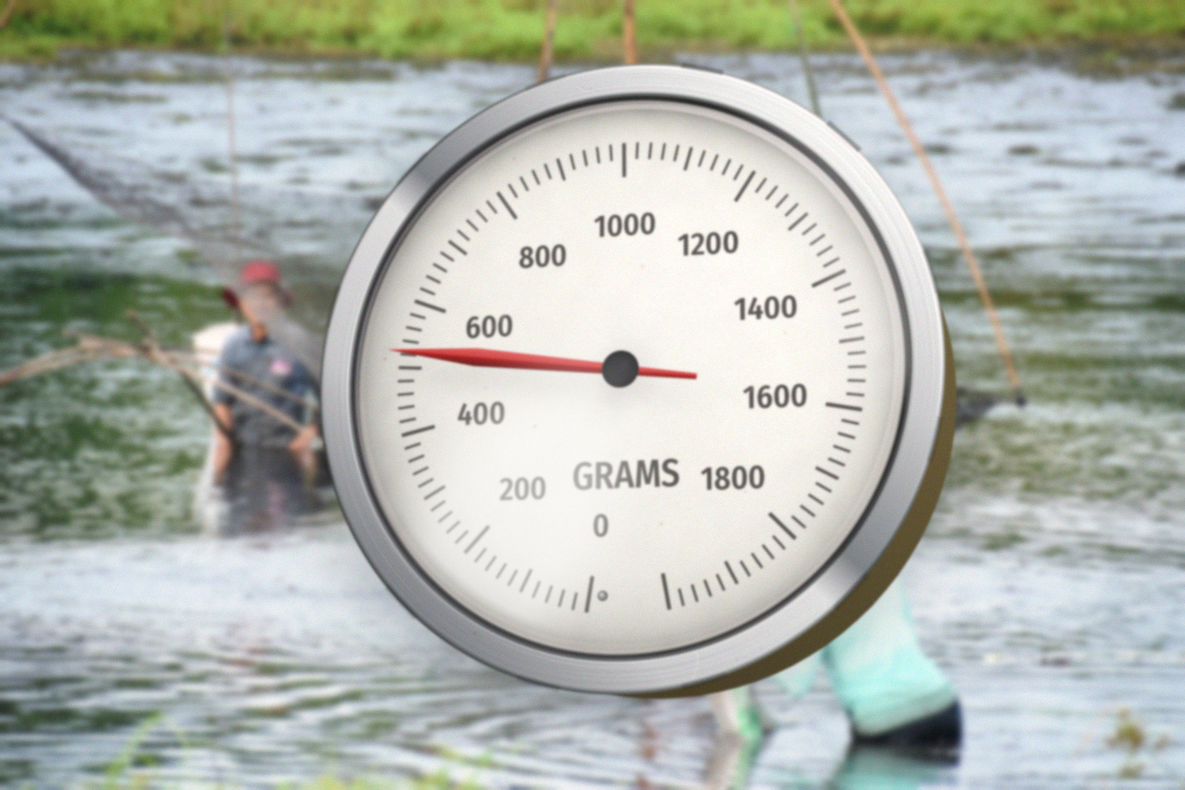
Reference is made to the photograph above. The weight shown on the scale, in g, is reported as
520 g
